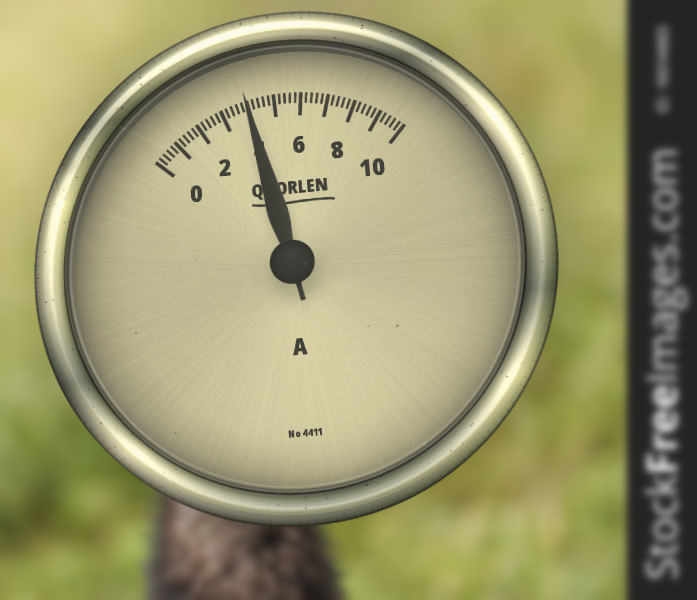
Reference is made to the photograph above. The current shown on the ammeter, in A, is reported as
4 A
